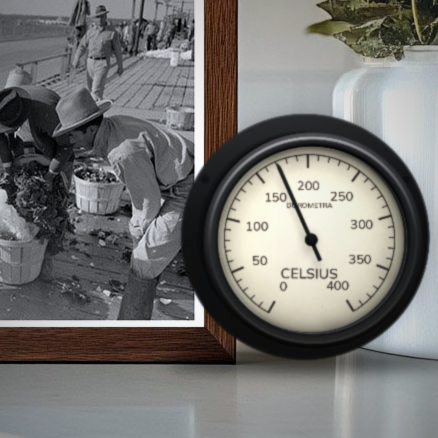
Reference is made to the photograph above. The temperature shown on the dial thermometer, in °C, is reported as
170 °C
